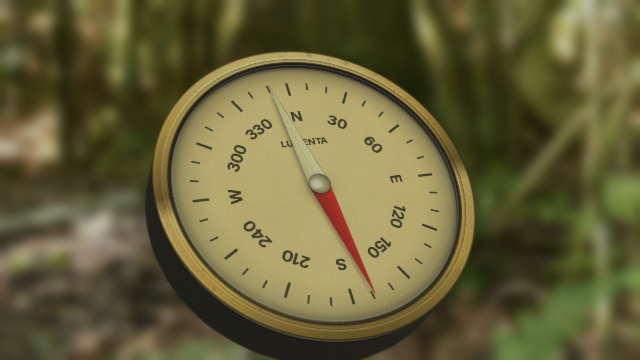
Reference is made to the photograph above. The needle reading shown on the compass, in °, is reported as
170 °
